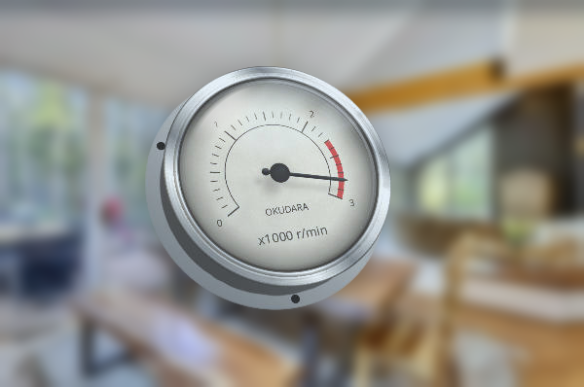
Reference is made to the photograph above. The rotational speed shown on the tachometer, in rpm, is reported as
2800 rpm
